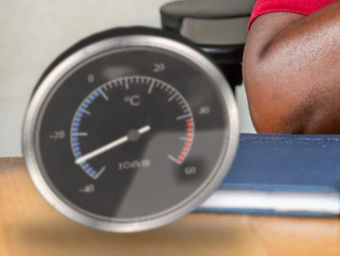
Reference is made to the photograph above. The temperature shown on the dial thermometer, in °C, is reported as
-30 °C
